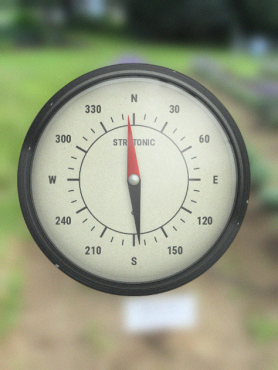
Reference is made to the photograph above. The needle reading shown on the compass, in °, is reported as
355 °
